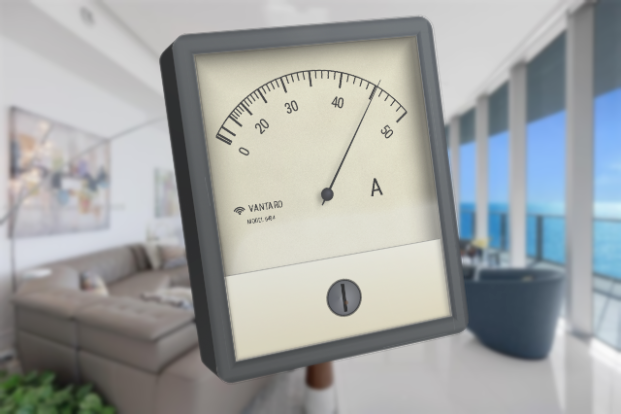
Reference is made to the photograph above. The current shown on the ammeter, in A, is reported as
45 A
